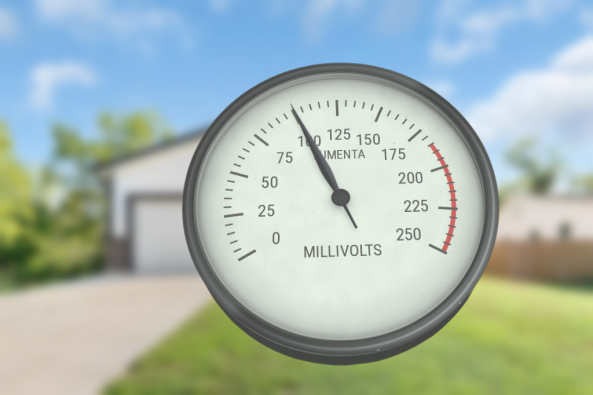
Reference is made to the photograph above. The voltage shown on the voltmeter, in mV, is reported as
100 mV
